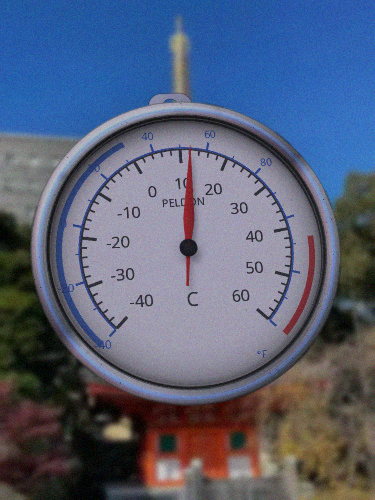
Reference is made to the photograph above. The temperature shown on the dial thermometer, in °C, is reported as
12 °C
